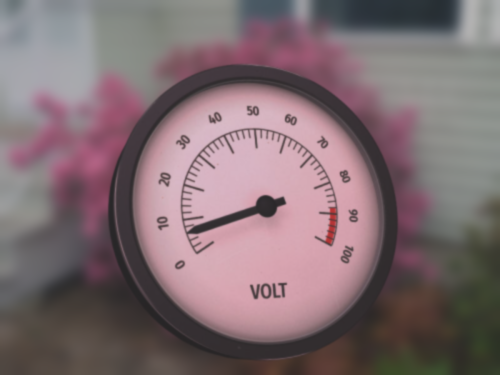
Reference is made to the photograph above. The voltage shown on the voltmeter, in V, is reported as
6 V
